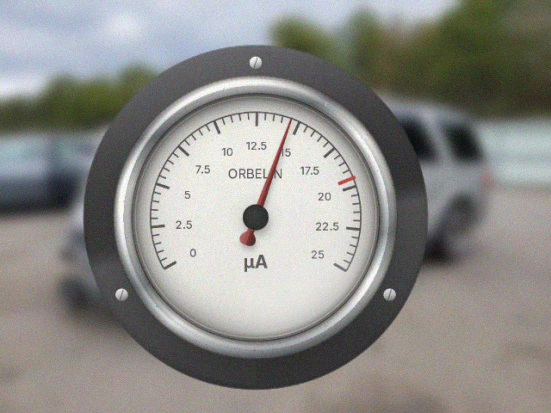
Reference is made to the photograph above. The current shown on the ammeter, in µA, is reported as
14.5 µA
